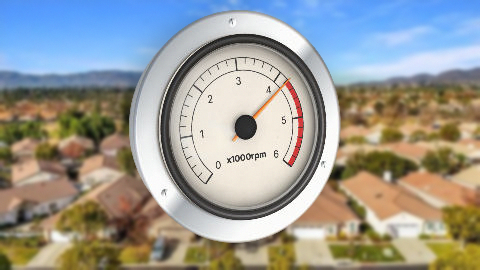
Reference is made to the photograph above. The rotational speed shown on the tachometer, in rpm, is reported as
4200 rpm
